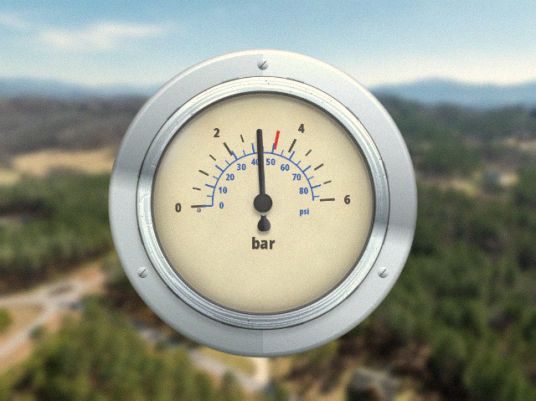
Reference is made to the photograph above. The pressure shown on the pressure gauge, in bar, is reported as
3 bar
